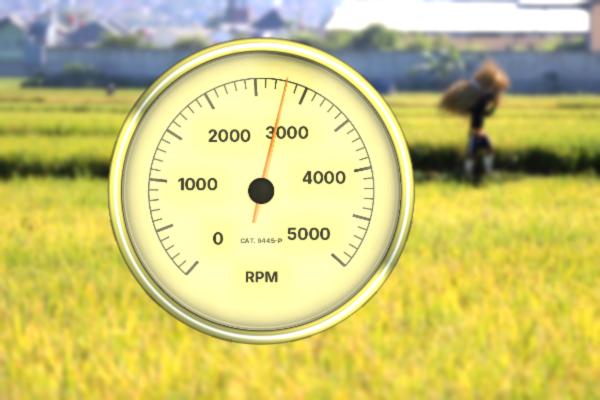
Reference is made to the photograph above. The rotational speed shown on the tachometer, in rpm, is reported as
2800 rpm
